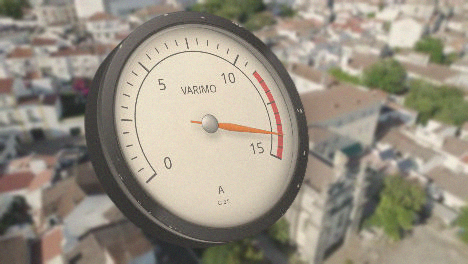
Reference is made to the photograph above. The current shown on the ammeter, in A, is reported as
14 A
